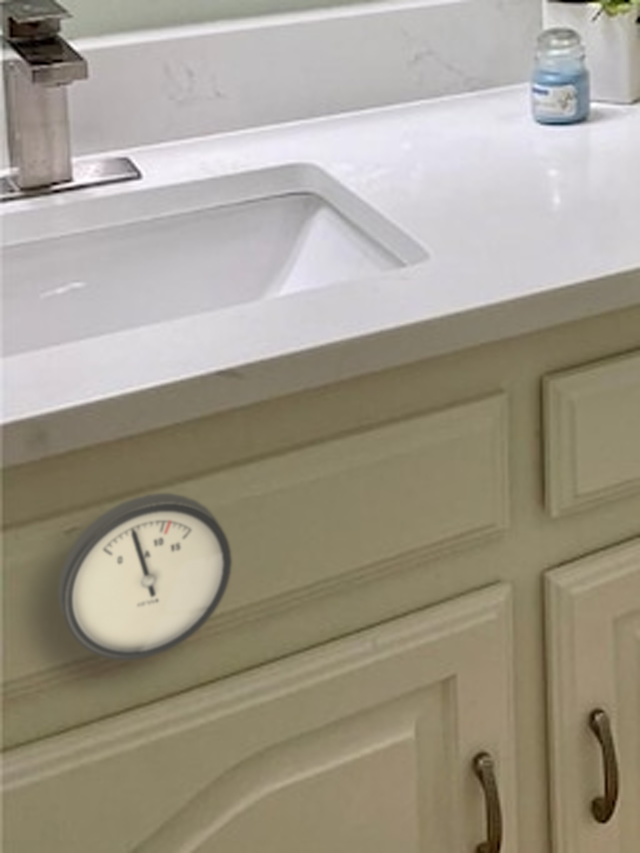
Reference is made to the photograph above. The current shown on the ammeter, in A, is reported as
5 A
